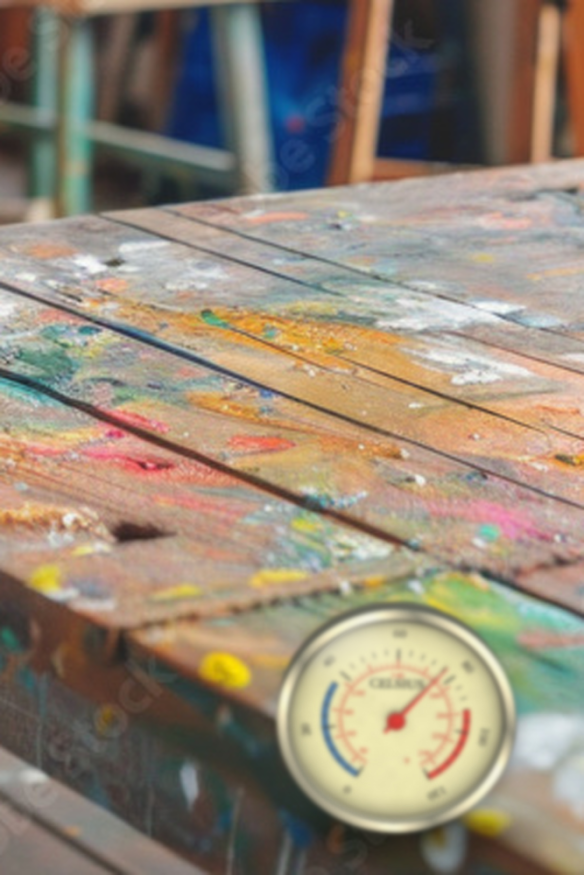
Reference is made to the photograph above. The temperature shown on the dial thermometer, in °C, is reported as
76 °C
